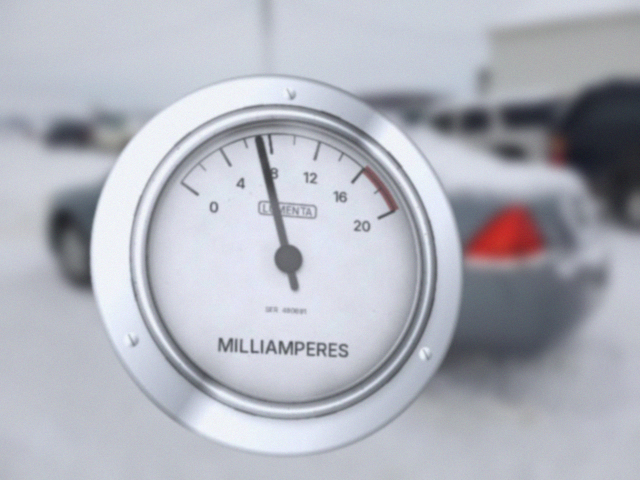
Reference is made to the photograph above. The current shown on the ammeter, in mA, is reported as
7 mA
